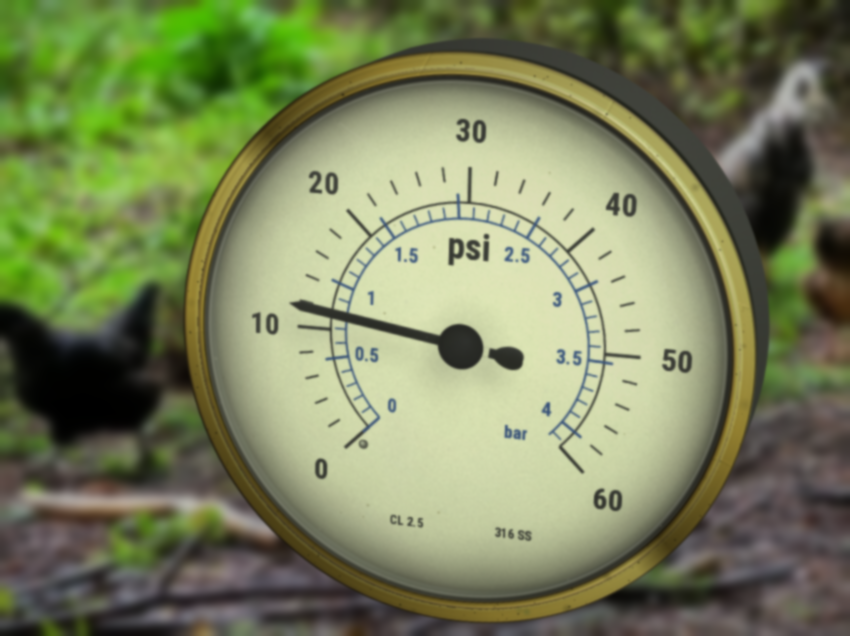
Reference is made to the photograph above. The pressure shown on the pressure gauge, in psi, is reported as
12 psi
